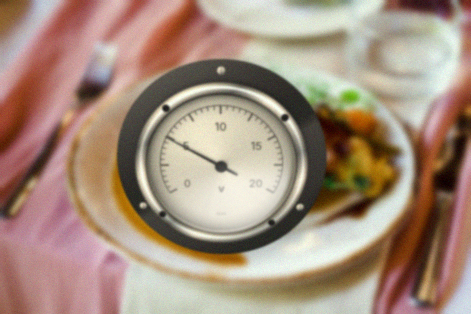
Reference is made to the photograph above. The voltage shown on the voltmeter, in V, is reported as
5 V
